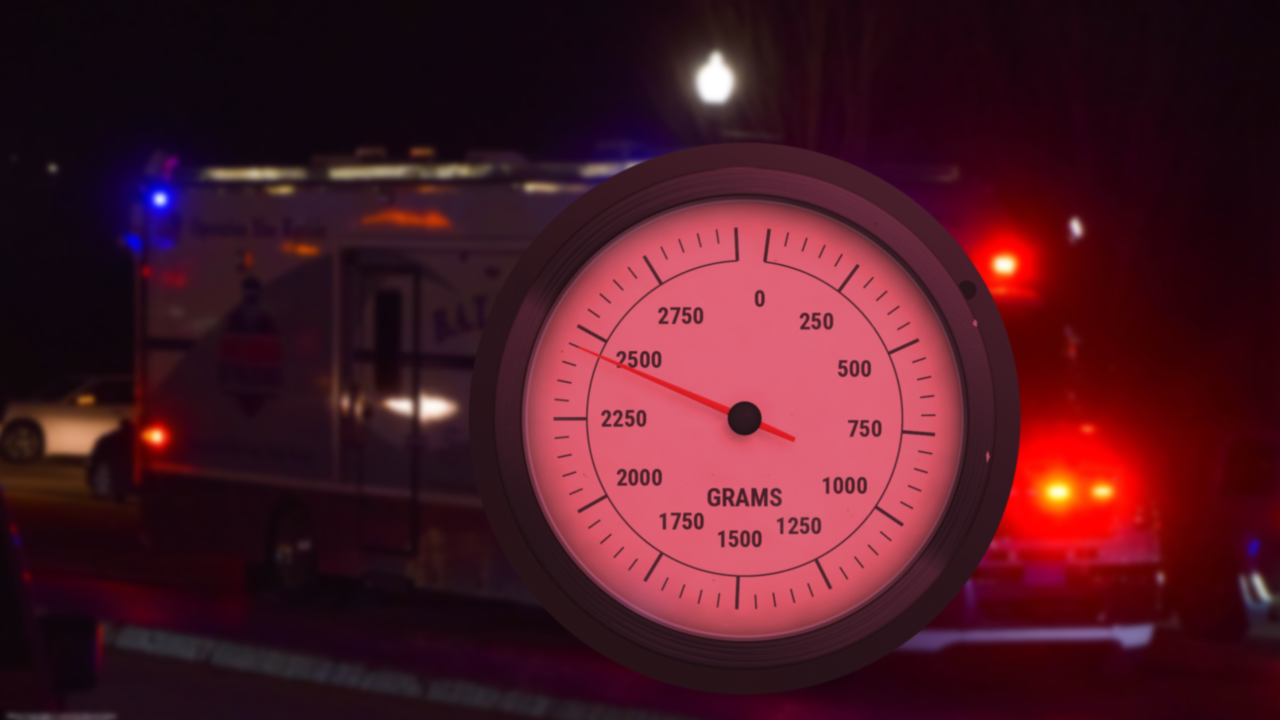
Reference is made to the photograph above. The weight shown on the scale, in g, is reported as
2450 g
